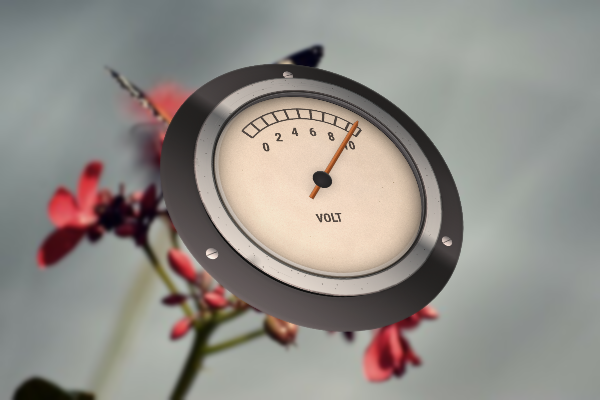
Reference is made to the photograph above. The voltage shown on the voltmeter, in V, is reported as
9.5 V
